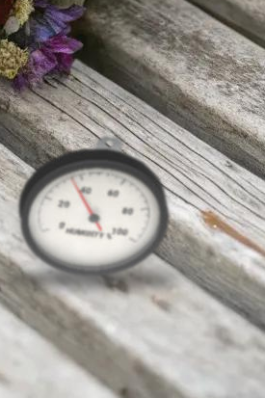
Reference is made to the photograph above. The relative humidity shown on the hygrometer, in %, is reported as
36 %
